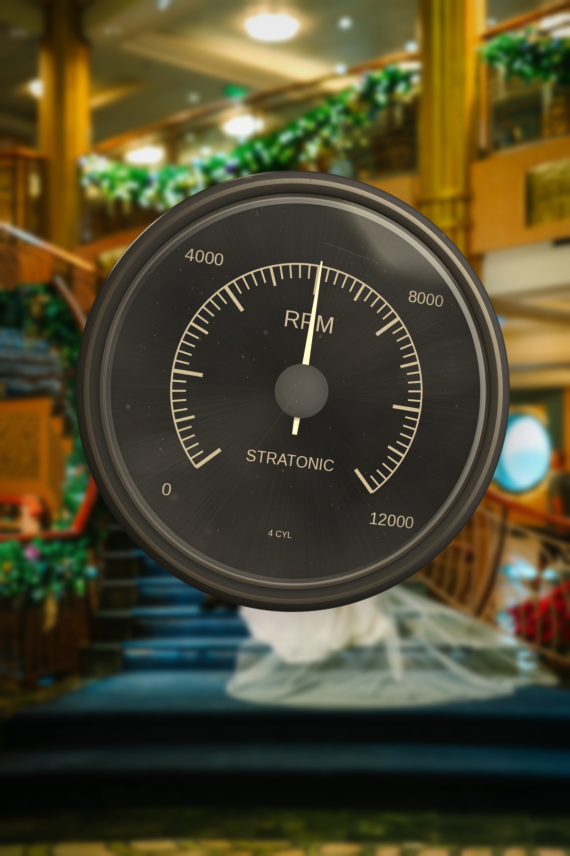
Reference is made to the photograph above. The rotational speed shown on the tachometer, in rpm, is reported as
6000 rpm
